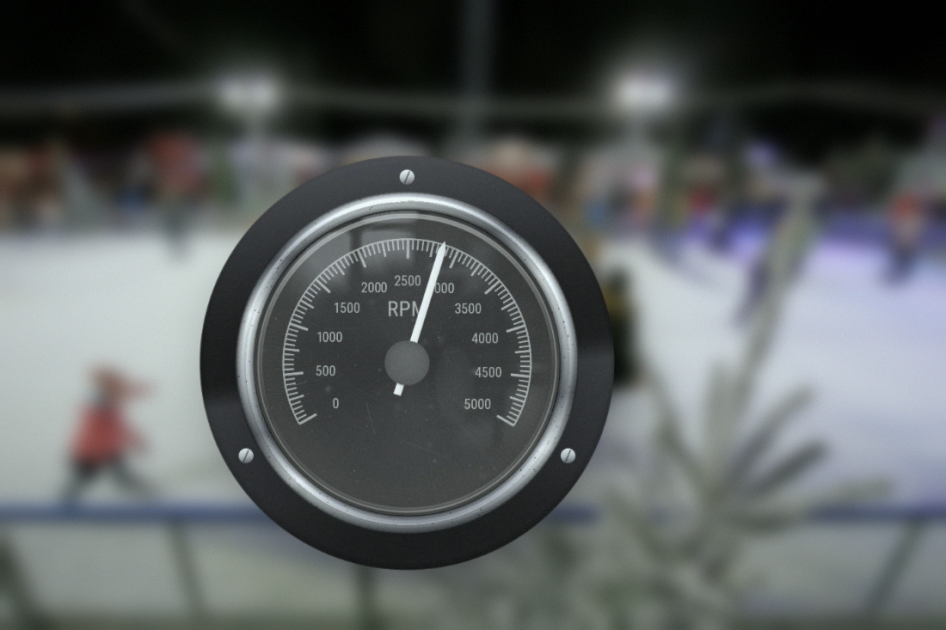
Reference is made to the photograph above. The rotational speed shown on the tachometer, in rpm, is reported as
2850 rpm
